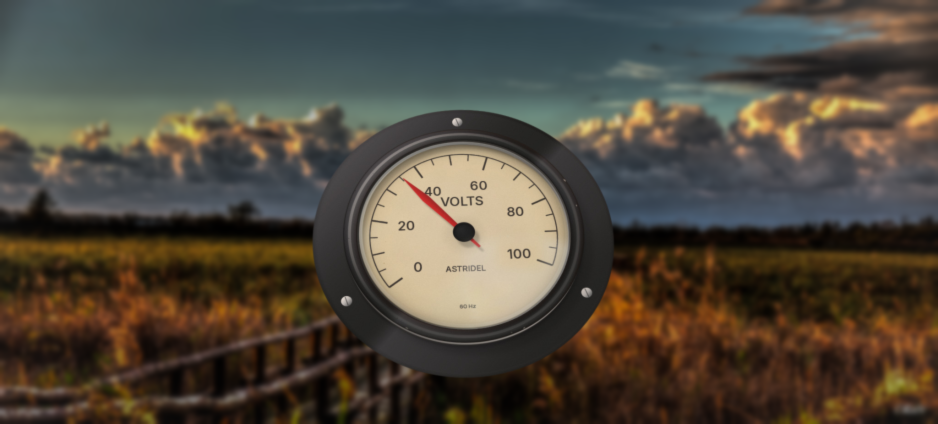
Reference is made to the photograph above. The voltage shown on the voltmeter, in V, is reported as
35 V
